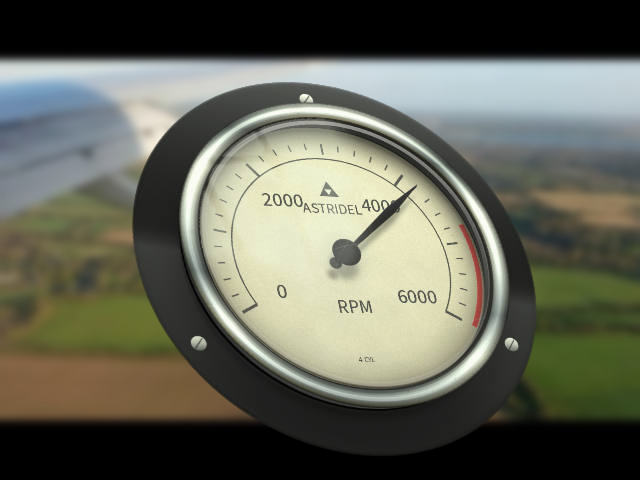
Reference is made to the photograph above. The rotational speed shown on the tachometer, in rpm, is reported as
4200 rpm
